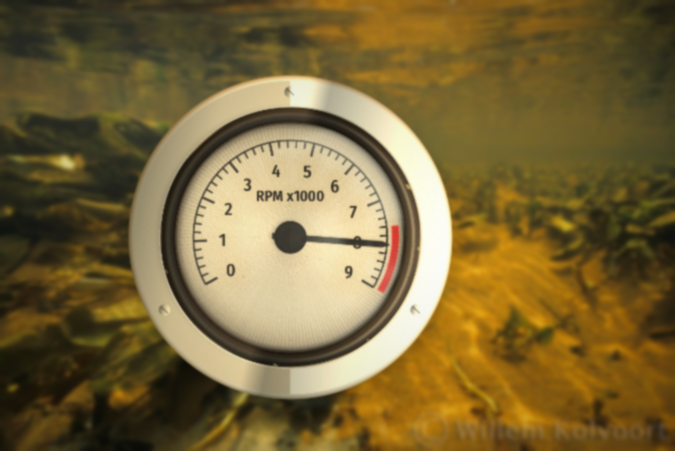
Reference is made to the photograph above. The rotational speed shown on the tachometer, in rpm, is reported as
8000 rpm
